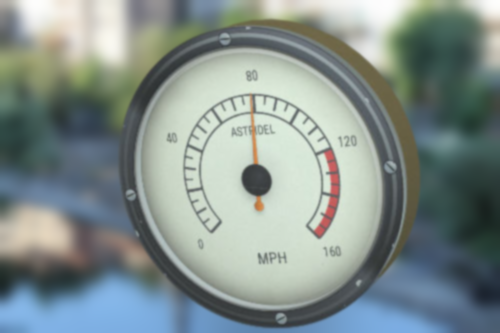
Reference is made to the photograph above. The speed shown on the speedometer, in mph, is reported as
80 mph
